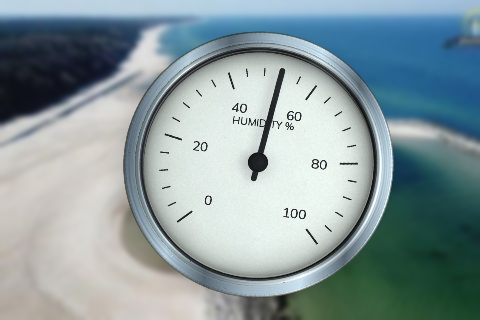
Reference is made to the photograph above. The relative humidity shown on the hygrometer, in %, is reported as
52 %
